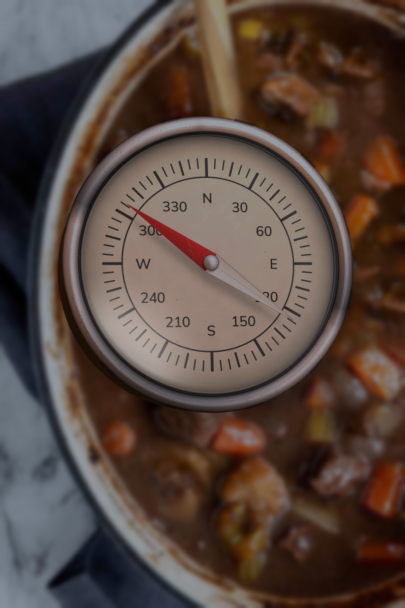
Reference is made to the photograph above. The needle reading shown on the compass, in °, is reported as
305 °
